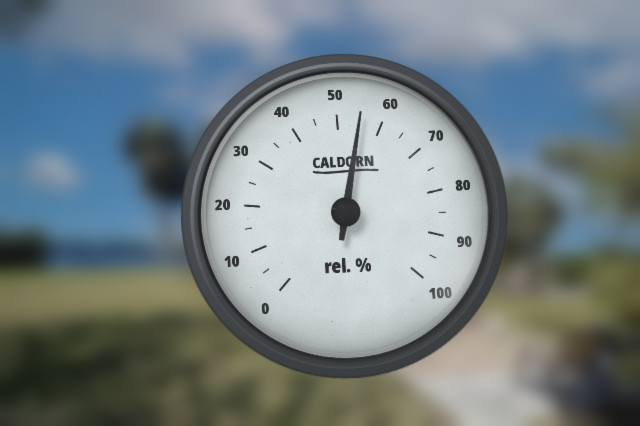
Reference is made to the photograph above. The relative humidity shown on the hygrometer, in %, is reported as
55 %
